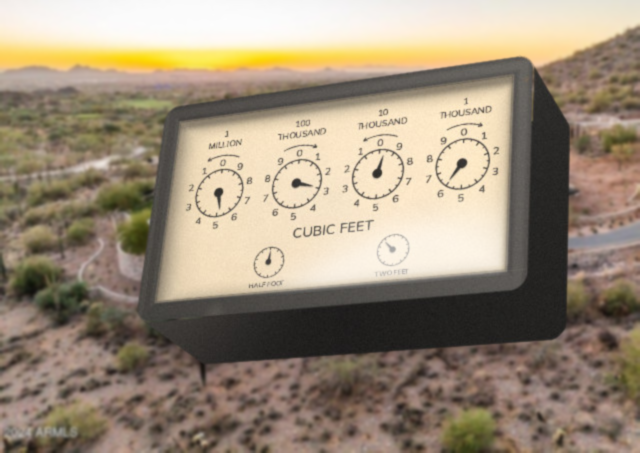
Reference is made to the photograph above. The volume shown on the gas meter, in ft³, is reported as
529600 ft³
